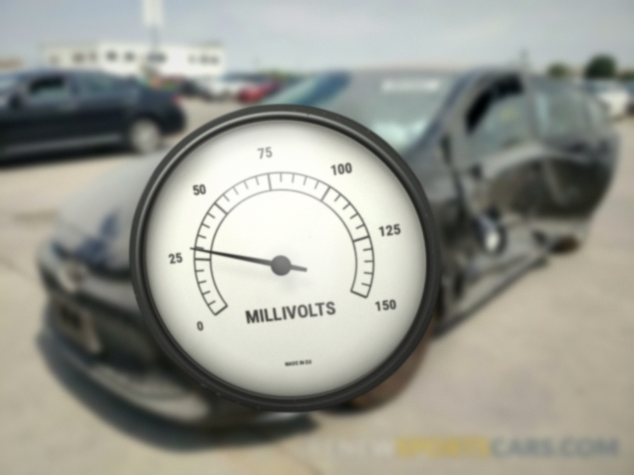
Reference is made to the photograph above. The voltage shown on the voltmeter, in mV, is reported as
30 mV
